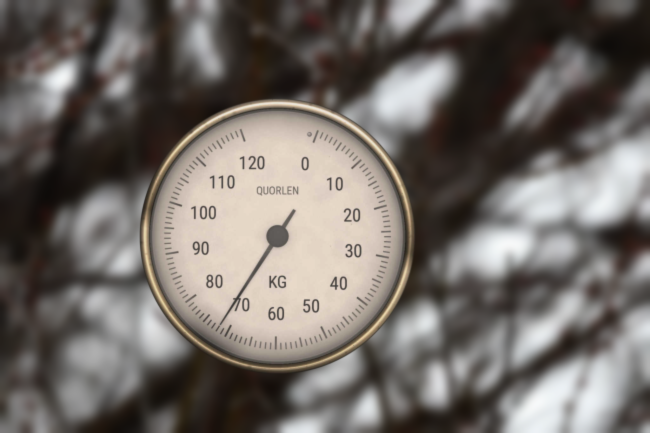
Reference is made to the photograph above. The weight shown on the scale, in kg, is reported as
72 kg
